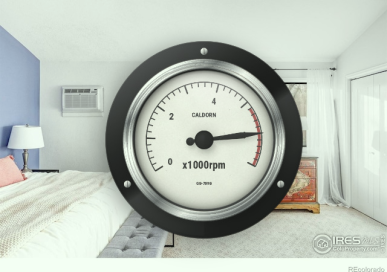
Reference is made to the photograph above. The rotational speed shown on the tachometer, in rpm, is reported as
6000 rpm
